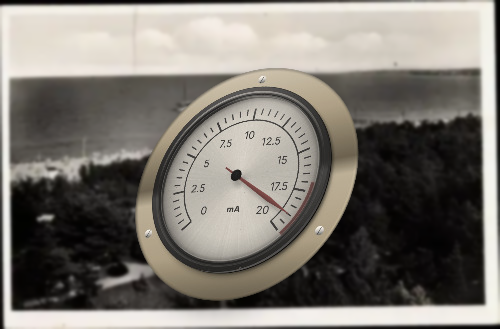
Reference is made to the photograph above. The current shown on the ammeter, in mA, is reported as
19 mA
